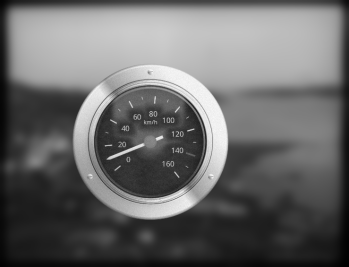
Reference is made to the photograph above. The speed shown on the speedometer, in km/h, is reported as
10 km/h
